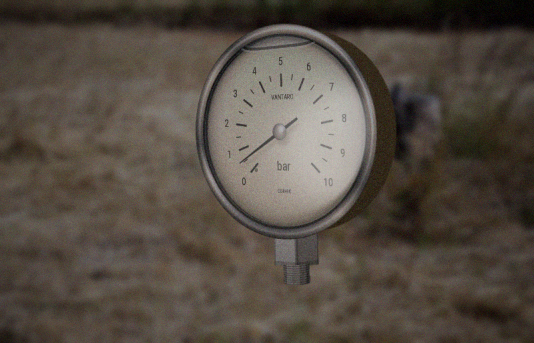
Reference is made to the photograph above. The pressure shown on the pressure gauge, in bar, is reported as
0.5 bar
